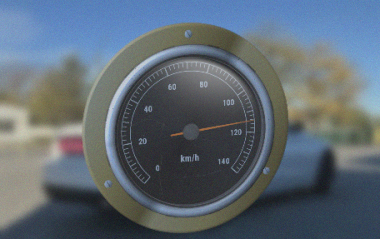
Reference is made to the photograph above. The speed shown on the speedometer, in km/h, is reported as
114 km/h
